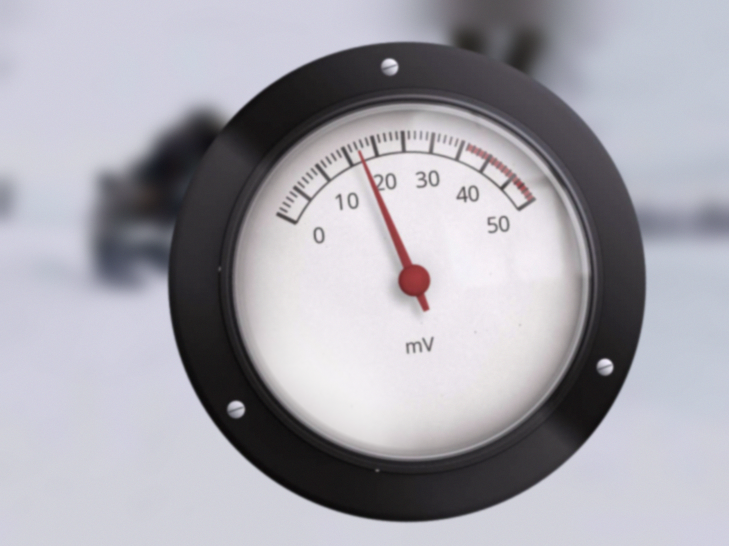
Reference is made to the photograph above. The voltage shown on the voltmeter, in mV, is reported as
17 mV
